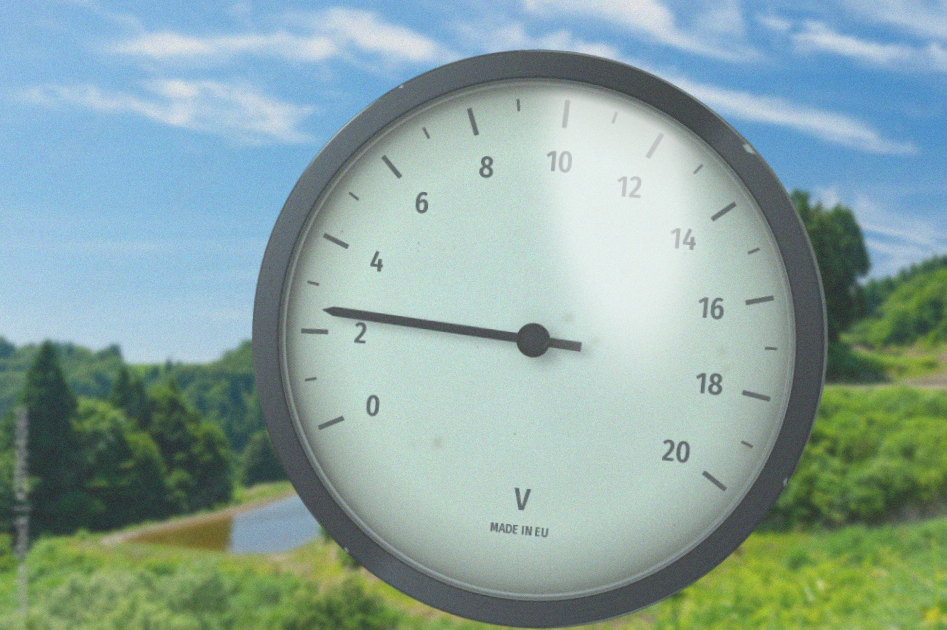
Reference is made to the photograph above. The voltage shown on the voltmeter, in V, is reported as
2.5 V
